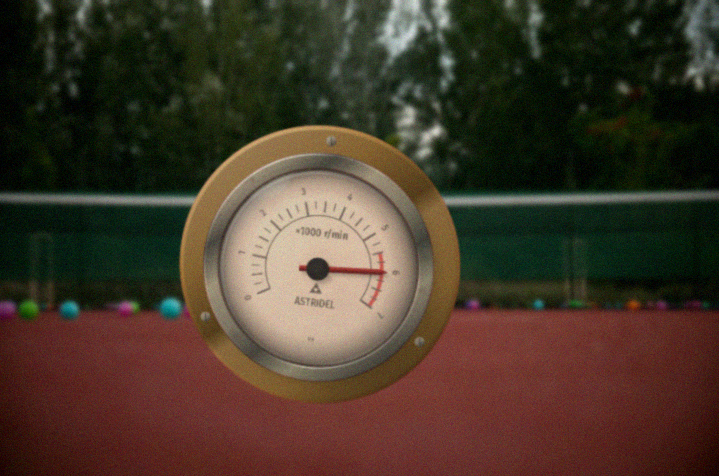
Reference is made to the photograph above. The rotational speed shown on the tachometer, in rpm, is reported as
6000 rpm
